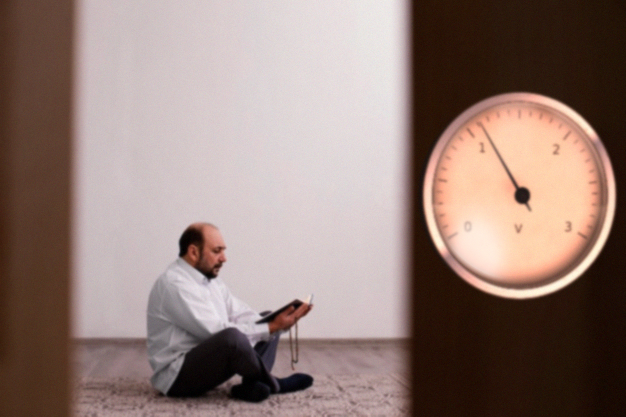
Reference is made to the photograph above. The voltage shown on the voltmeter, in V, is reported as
1.1 V
